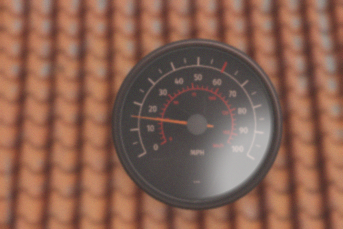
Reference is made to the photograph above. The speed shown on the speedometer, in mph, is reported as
15 mph
